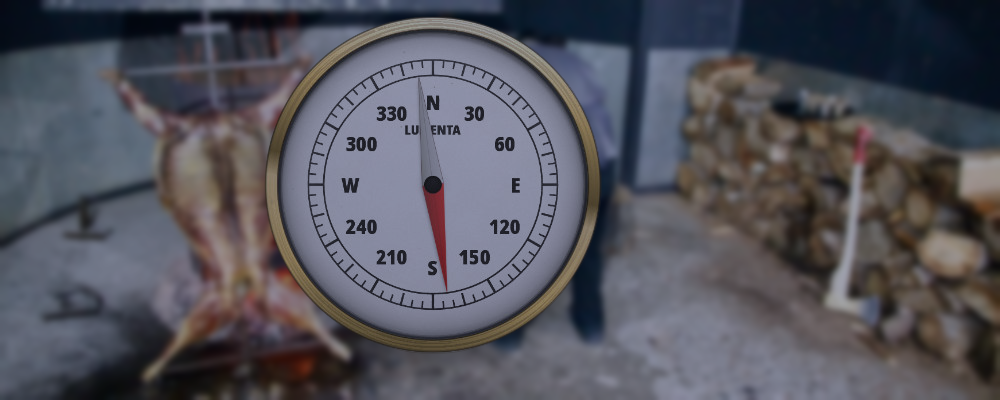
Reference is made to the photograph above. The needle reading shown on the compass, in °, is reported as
172.5 °
